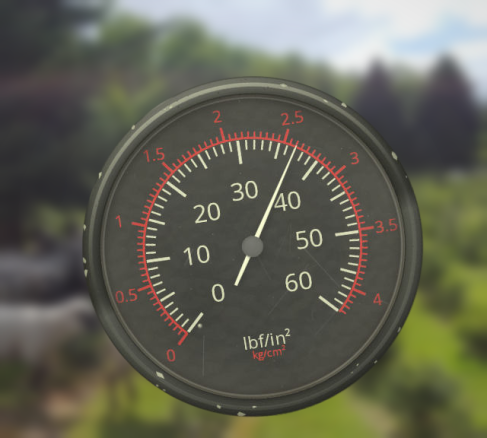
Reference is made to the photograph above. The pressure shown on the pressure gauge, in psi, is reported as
37 psi
